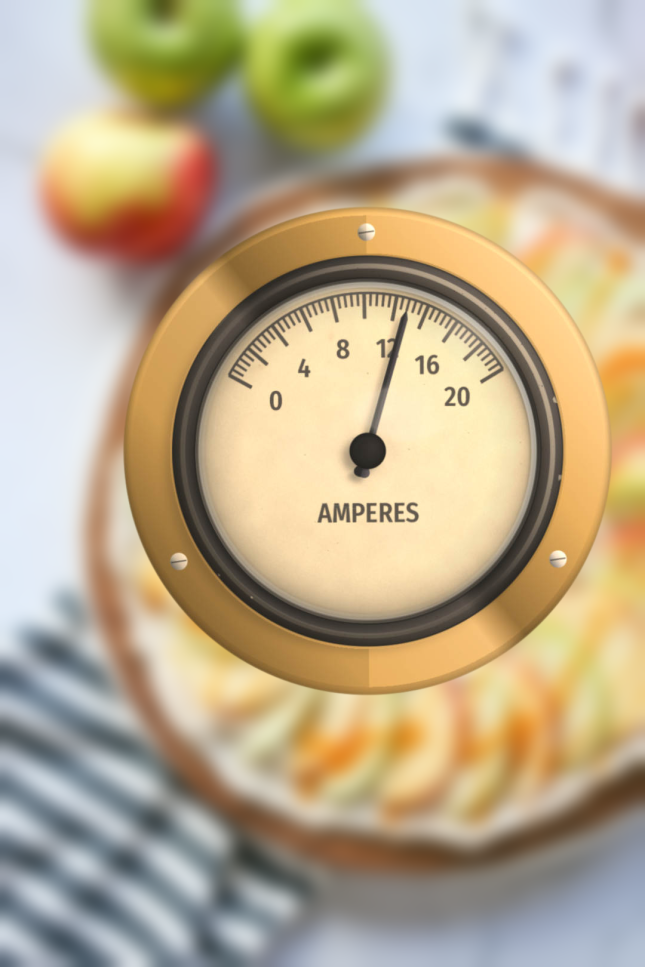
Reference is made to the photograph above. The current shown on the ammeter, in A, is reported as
12.8 A
